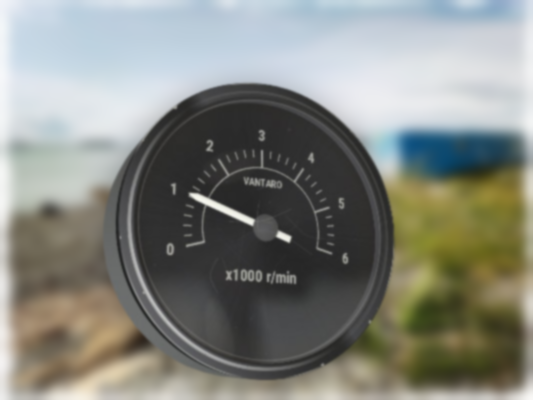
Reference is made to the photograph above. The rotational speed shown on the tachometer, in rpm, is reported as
1000 rpm
